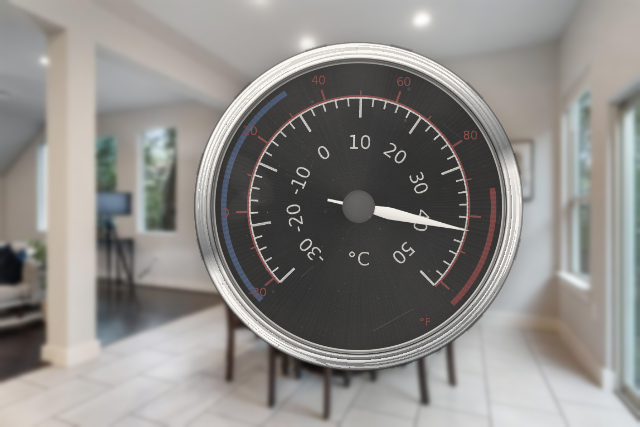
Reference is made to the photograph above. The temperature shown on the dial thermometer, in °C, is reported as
40 °C
